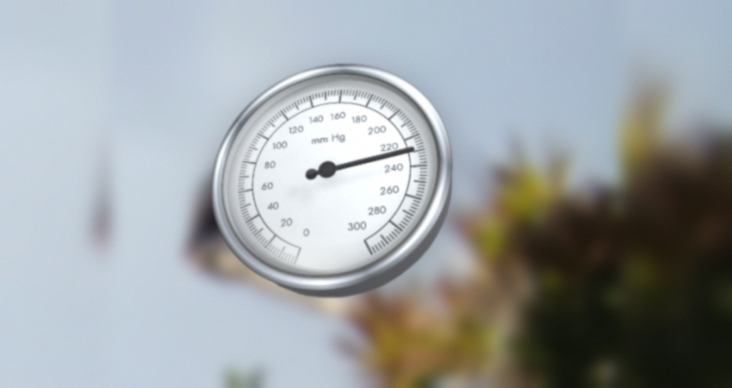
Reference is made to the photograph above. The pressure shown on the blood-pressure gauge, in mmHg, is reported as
230 mmHg
